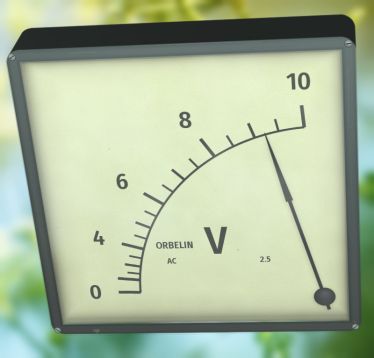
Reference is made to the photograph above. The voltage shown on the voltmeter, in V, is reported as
9.25 V
